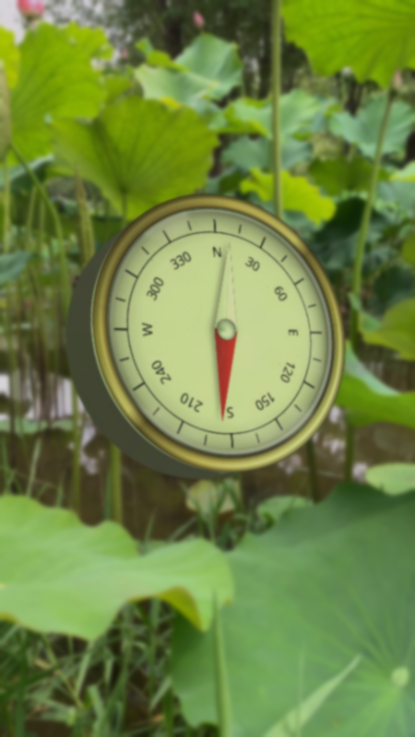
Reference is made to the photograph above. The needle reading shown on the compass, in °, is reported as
187.5 °
